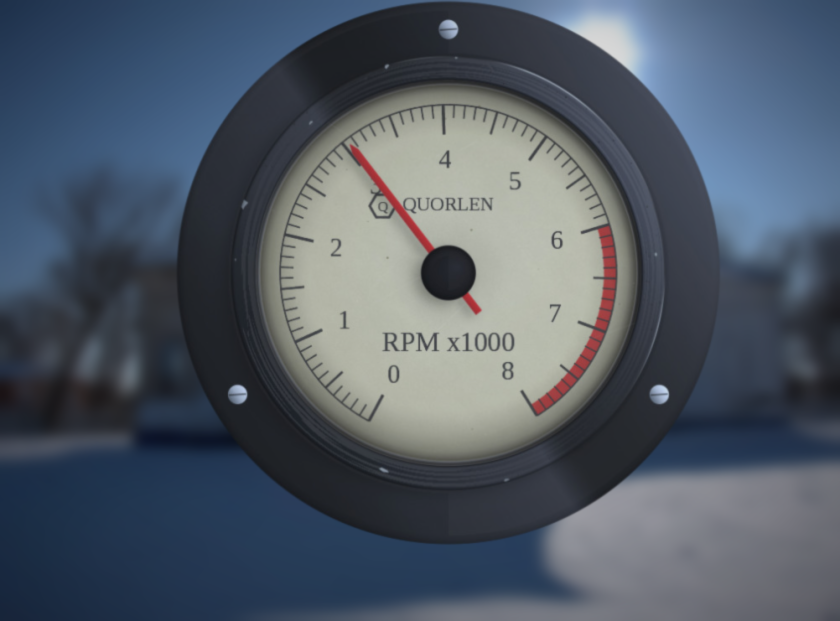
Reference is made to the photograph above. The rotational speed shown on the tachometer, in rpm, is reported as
3050 rpm
